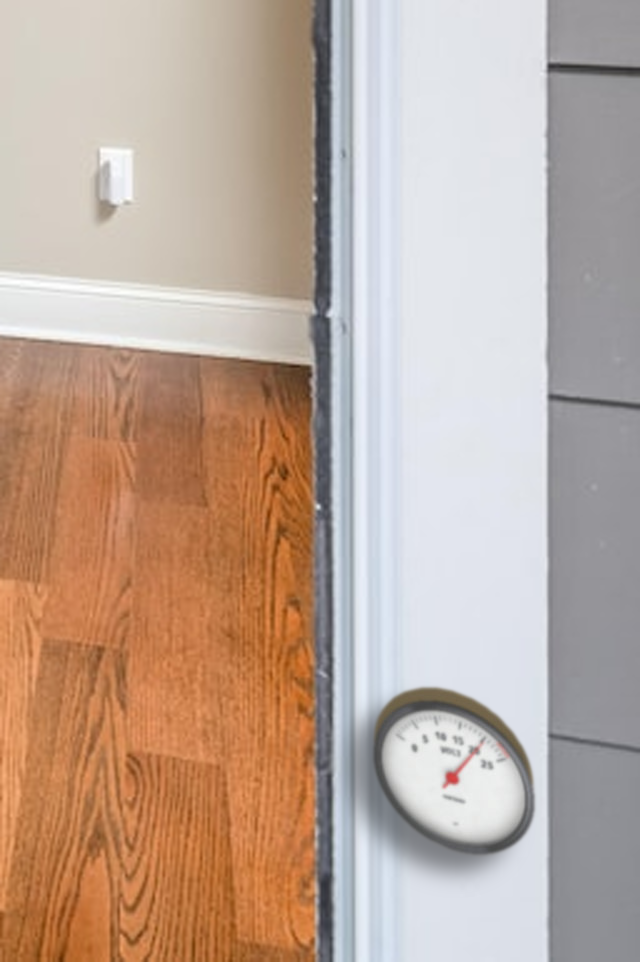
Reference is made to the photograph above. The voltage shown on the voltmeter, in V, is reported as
20 V
